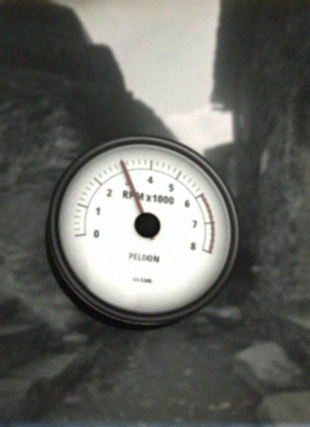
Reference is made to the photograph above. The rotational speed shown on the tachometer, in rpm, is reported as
3000 rpm
